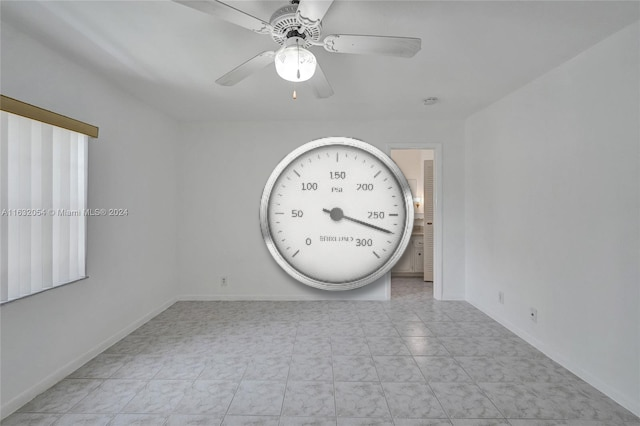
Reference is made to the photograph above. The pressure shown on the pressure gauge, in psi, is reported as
270 psi
